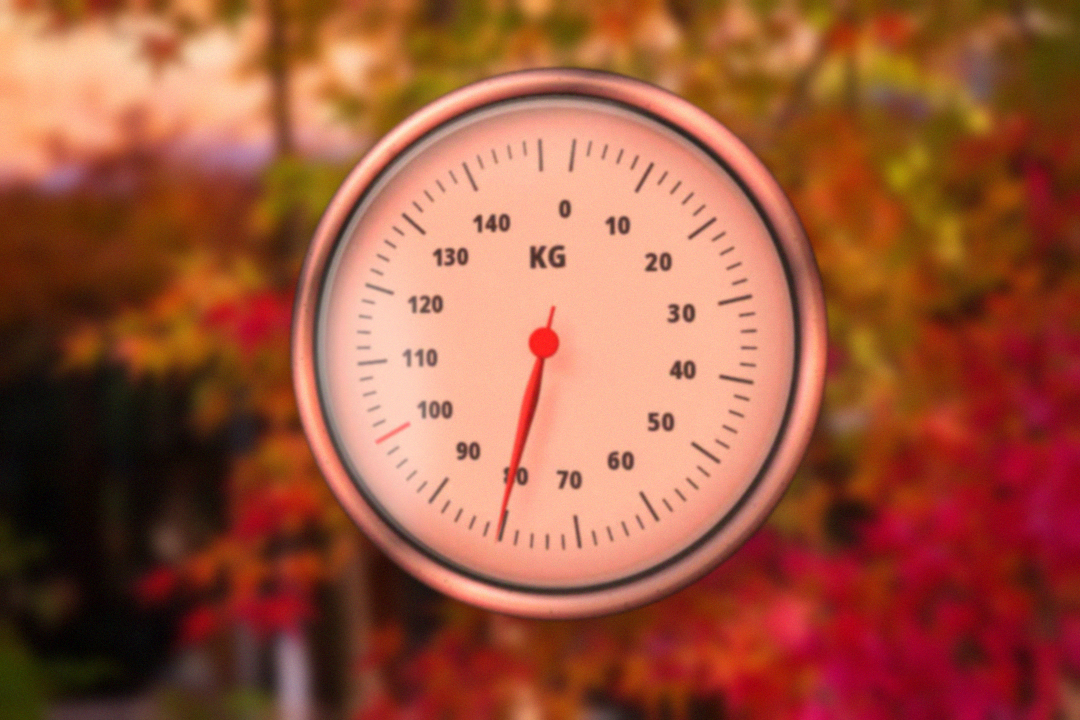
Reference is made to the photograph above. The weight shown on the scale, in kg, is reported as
80 kg
